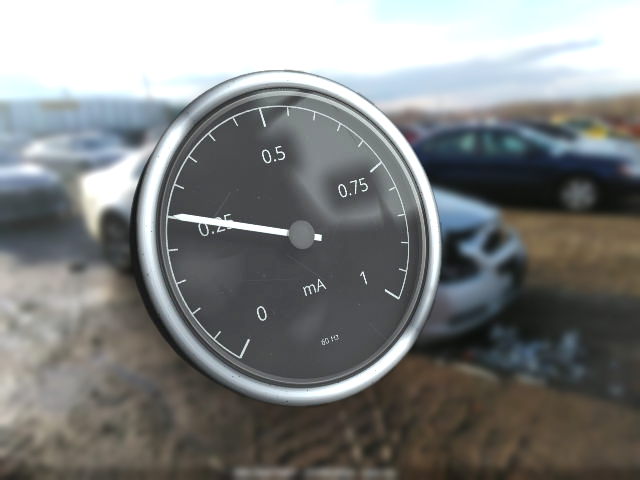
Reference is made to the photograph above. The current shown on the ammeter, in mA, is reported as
0.25 mA
